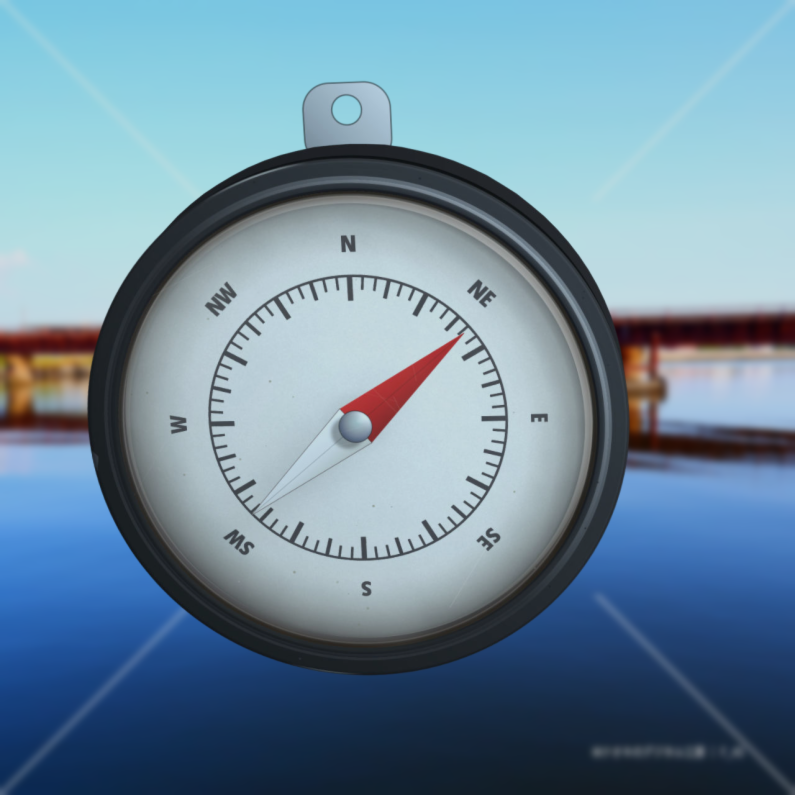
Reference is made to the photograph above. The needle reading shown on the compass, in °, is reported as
50 °
